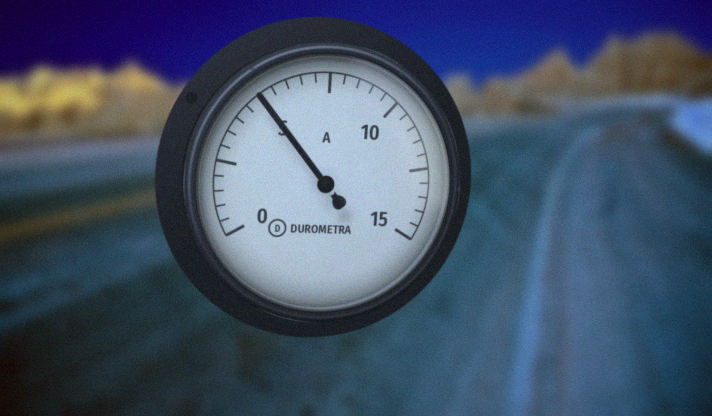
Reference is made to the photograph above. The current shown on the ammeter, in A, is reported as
5 A
